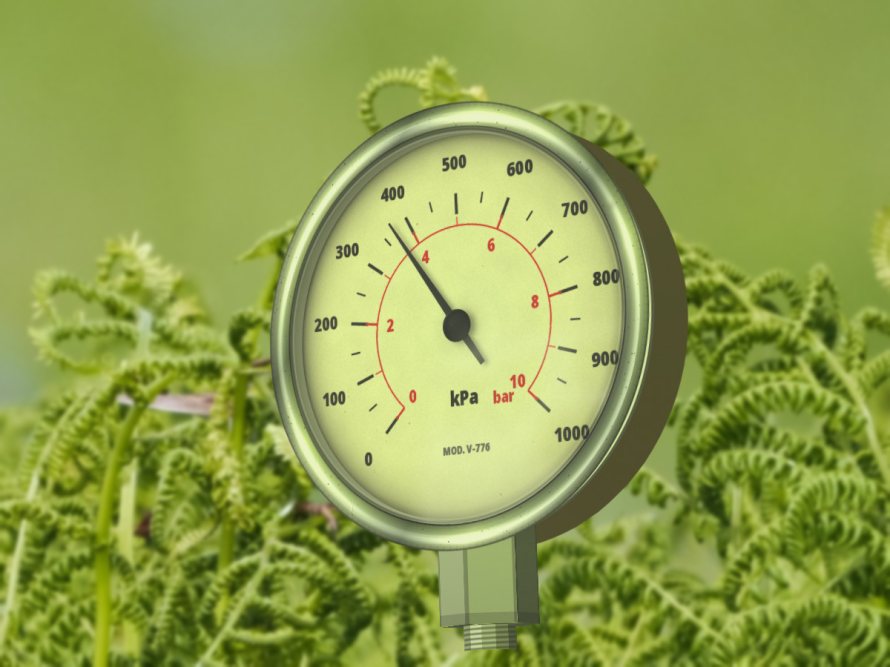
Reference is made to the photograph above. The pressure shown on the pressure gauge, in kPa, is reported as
375 kPa
